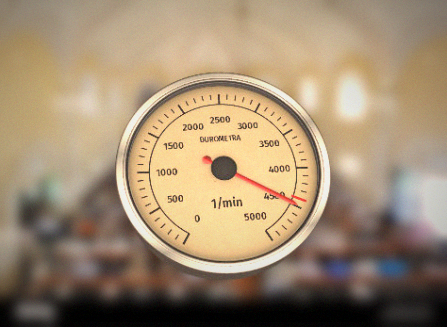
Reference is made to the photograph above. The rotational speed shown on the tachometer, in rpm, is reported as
4500 rpm
